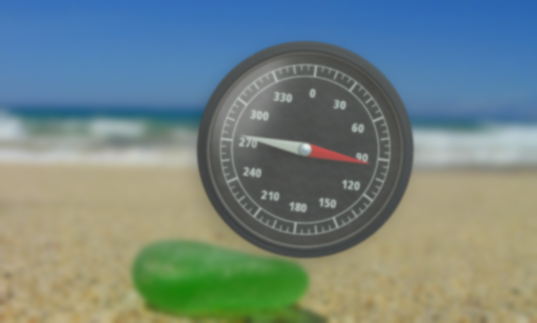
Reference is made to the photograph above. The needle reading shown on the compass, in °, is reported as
95 °
